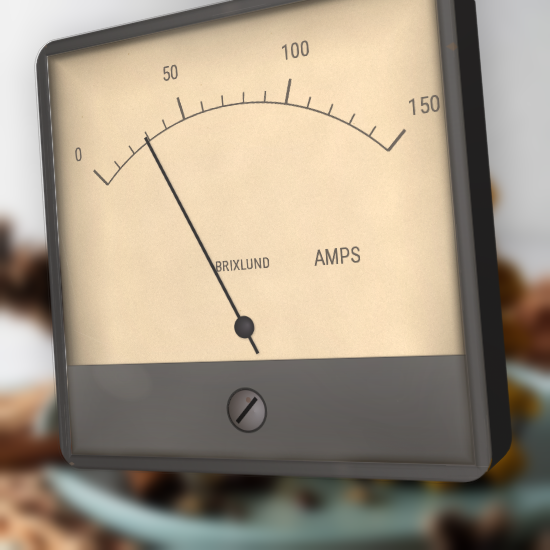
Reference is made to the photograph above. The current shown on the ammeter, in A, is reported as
30 A
